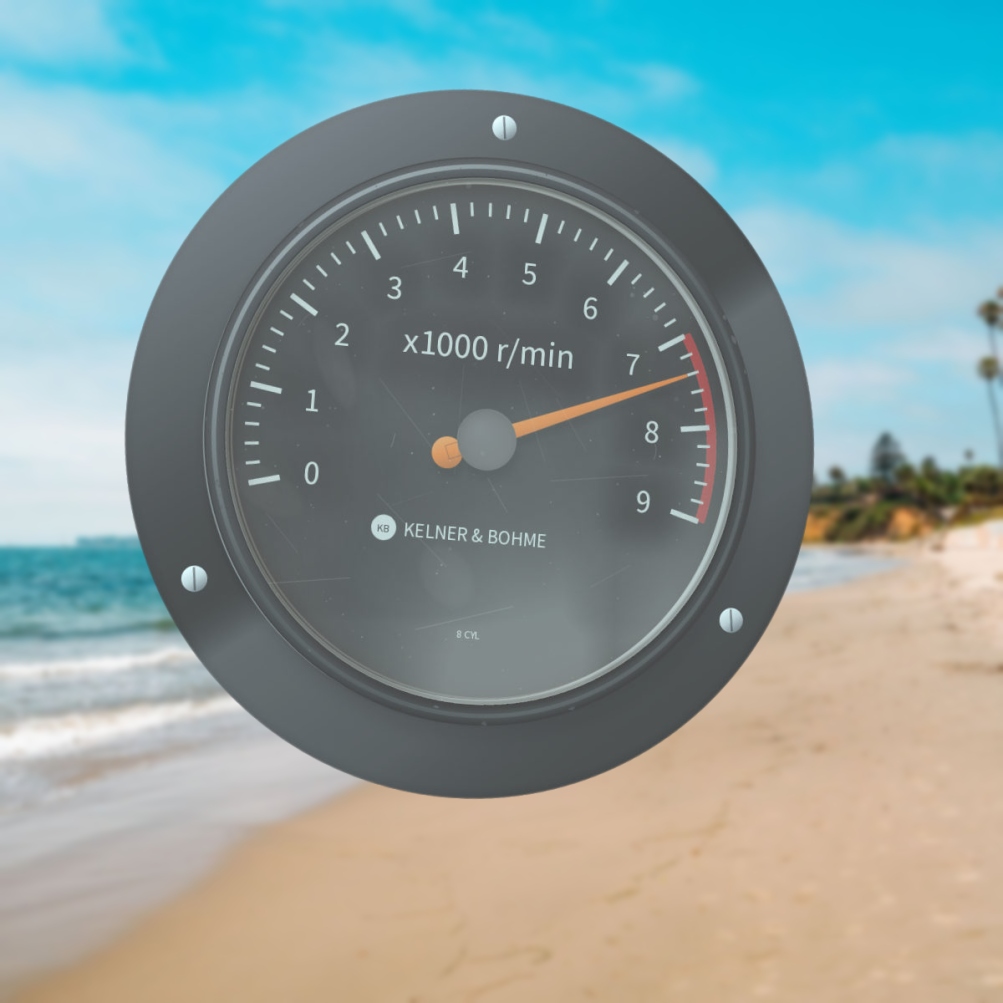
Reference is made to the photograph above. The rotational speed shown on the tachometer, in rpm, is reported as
7400 rpm
